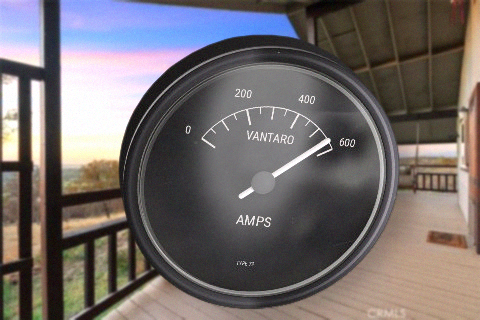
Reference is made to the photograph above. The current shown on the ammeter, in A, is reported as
550 A
